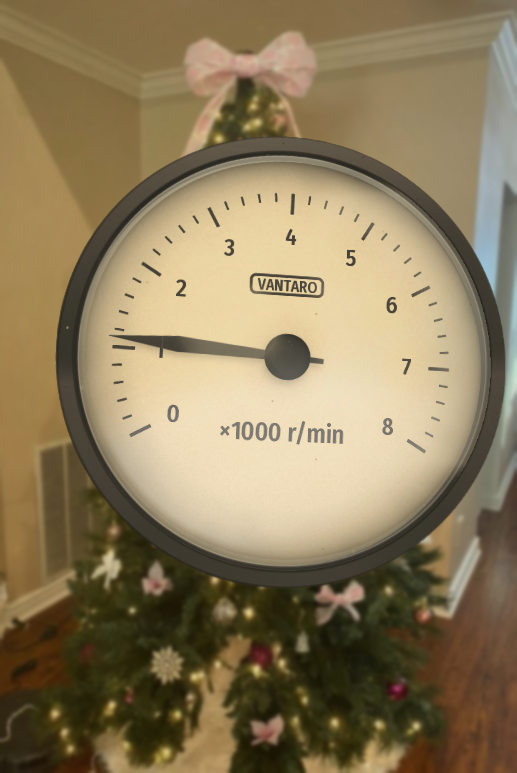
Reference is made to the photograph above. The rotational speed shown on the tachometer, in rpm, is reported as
1100 rpm
